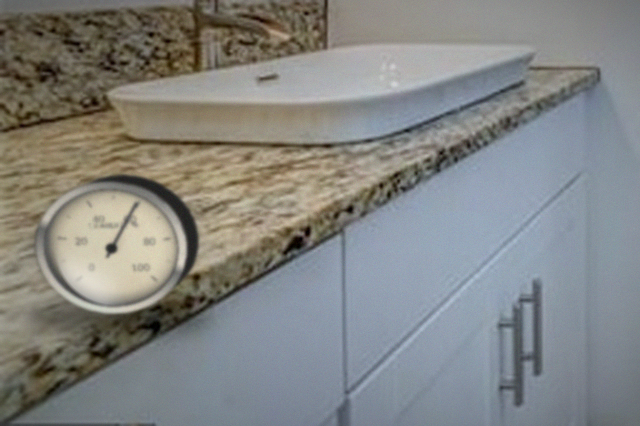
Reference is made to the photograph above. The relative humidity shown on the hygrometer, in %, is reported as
60 %
